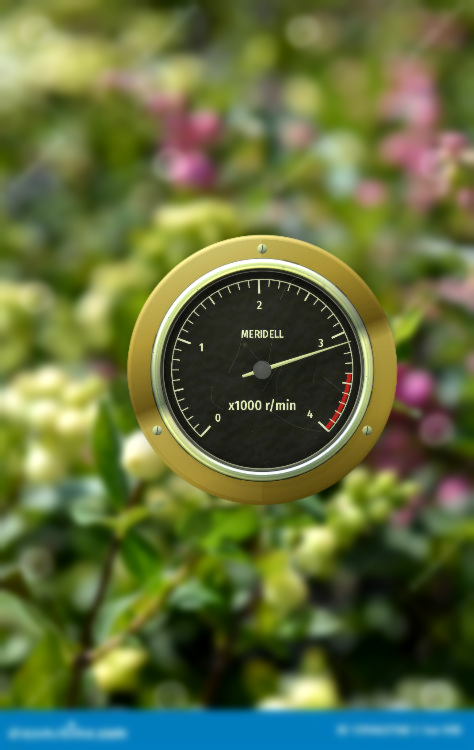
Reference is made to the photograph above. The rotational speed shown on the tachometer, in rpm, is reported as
3100 rpm
